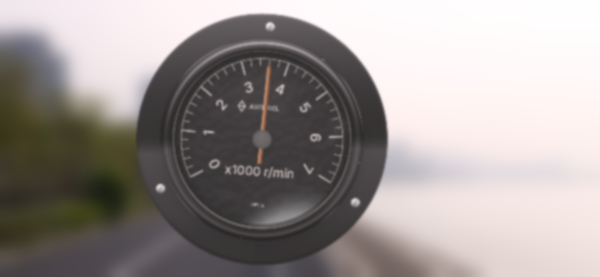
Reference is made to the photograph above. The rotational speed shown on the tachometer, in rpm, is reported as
3600 rpm
